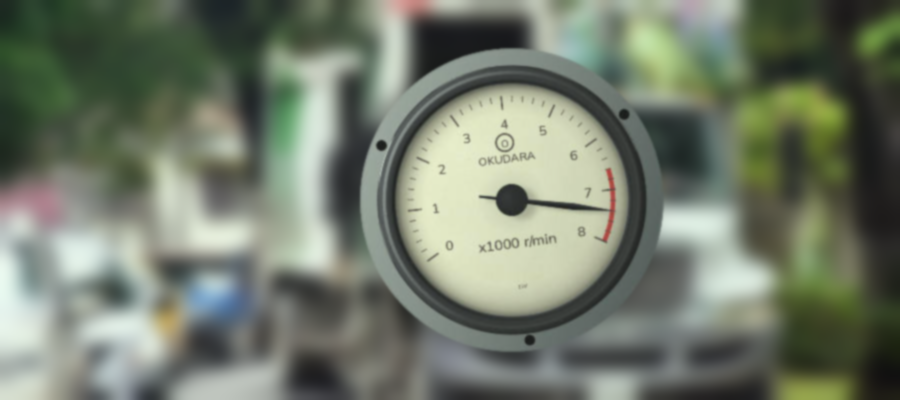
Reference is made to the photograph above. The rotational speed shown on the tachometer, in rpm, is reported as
7400 rpm
